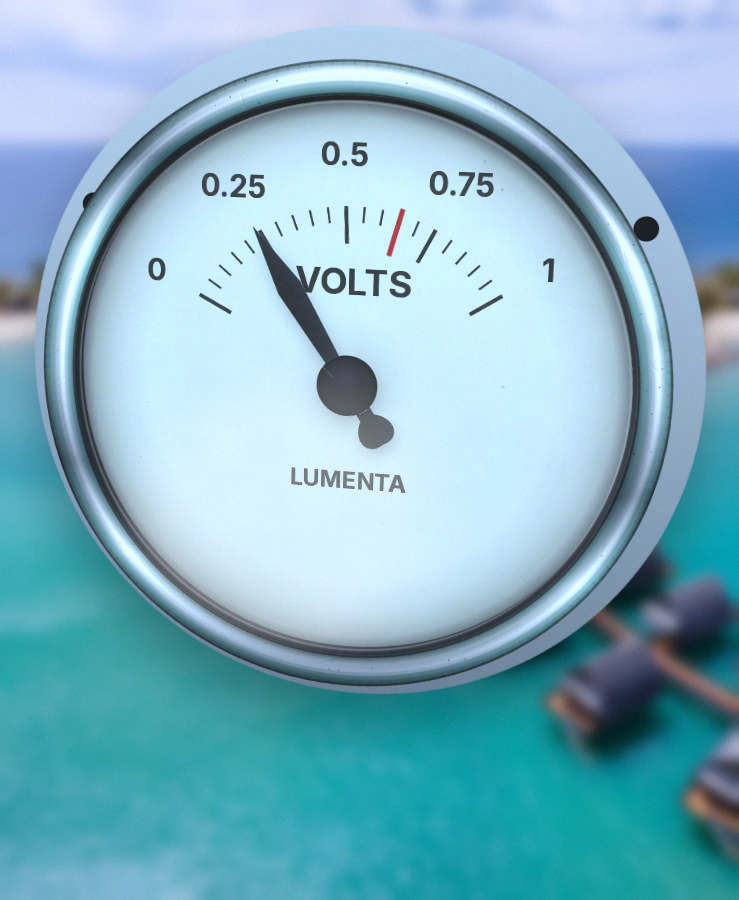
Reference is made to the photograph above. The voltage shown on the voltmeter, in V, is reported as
0.25 V
